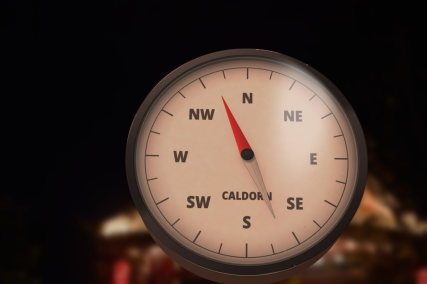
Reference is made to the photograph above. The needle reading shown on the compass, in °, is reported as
337.5 °
